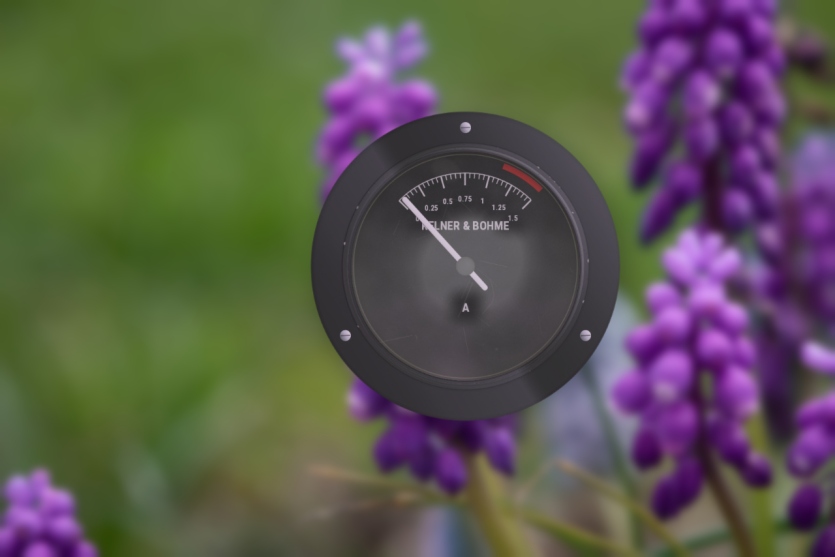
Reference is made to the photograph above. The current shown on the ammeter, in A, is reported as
0.05 A
